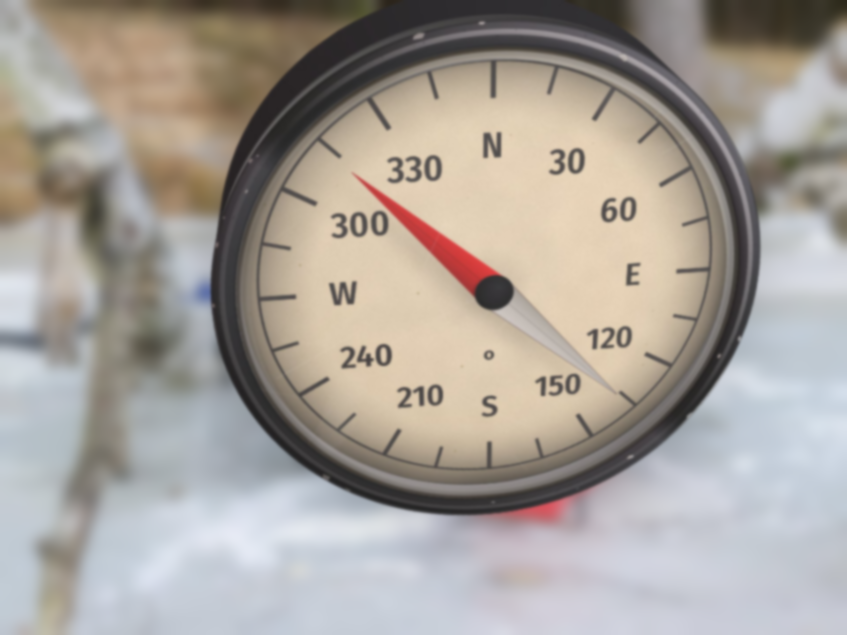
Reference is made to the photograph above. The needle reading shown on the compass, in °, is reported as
315 °
